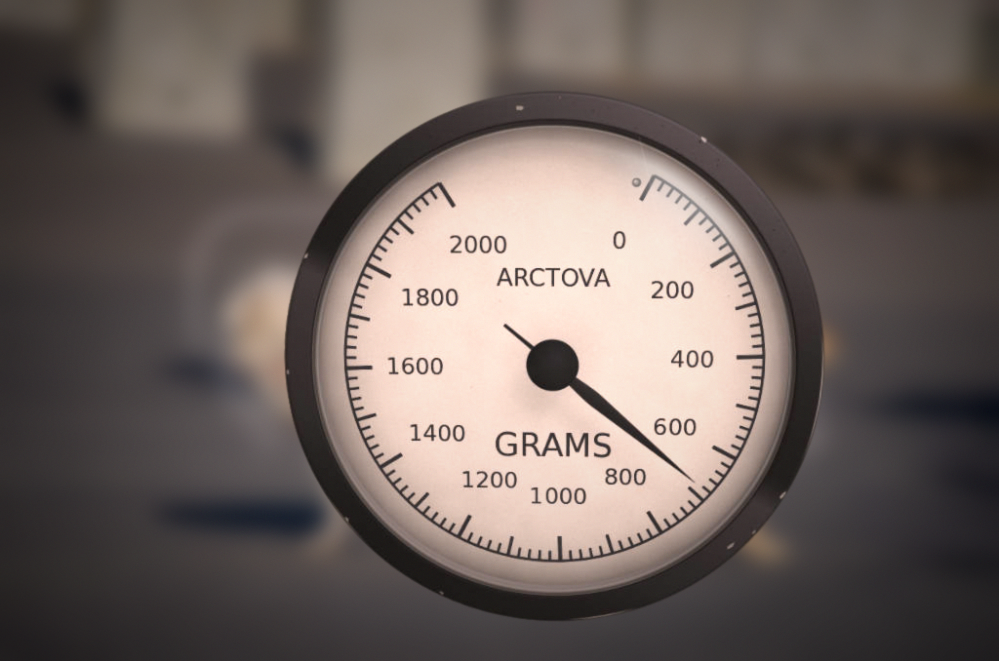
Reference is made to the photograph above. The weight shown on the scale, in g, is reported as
680 g
